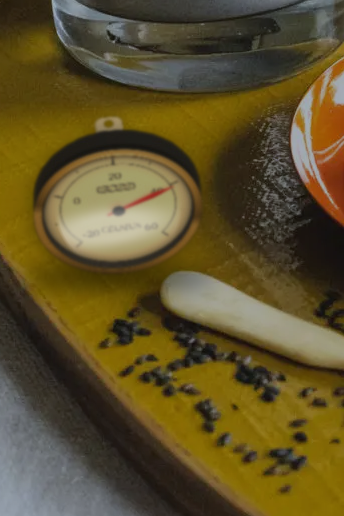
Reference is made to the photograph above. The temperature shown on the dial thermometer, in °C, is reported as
40 °C
